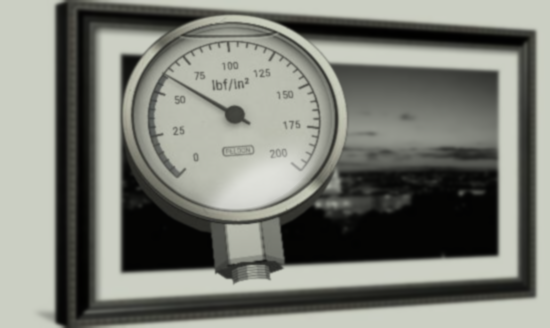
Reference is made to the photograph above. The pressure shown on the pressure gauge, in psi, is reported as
60 psi
